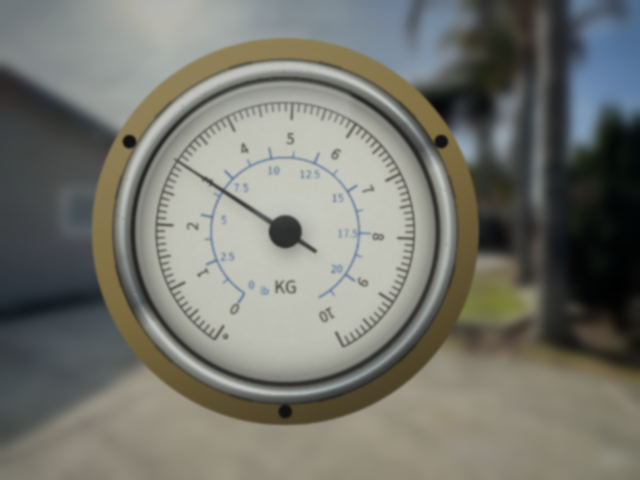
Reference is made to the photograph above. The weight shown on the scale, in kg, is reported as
3 kg
